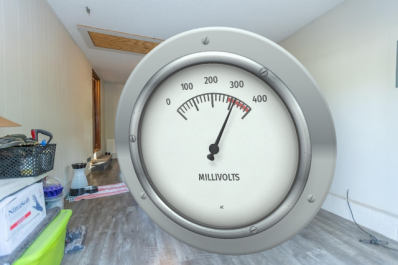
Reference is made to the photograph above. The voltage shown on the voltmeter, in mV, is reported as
320 mV
